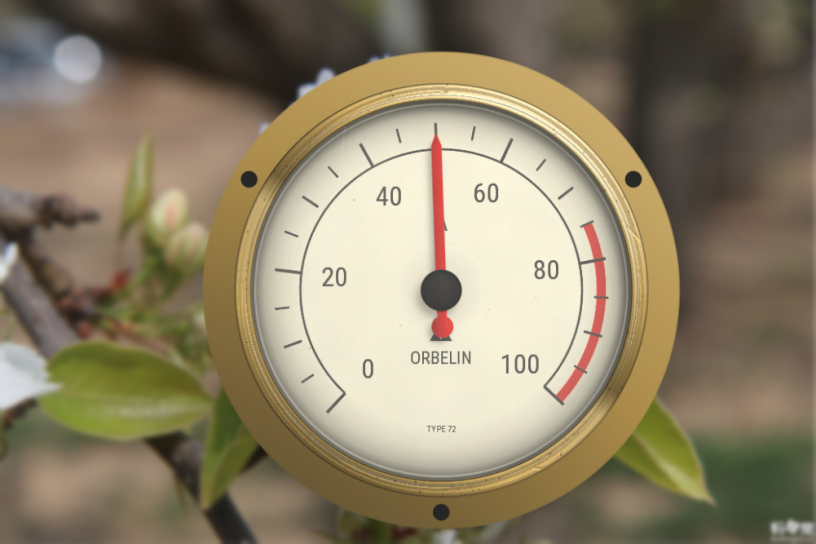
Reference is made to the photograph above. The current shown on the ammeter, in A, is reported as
50 A
